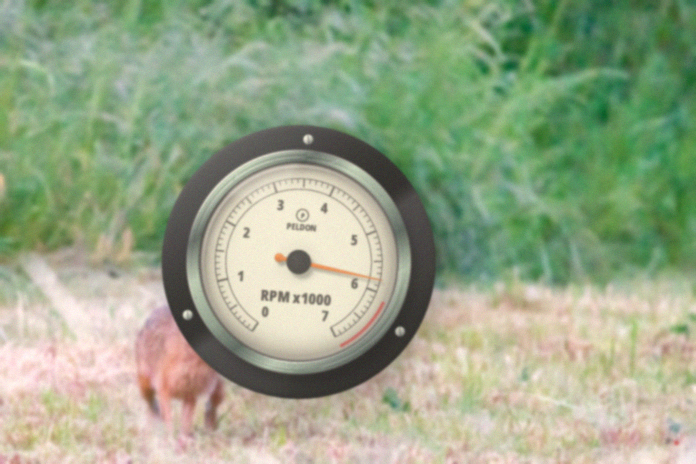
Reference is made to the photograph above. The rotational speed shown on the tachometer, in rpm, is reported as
5800 rpm
